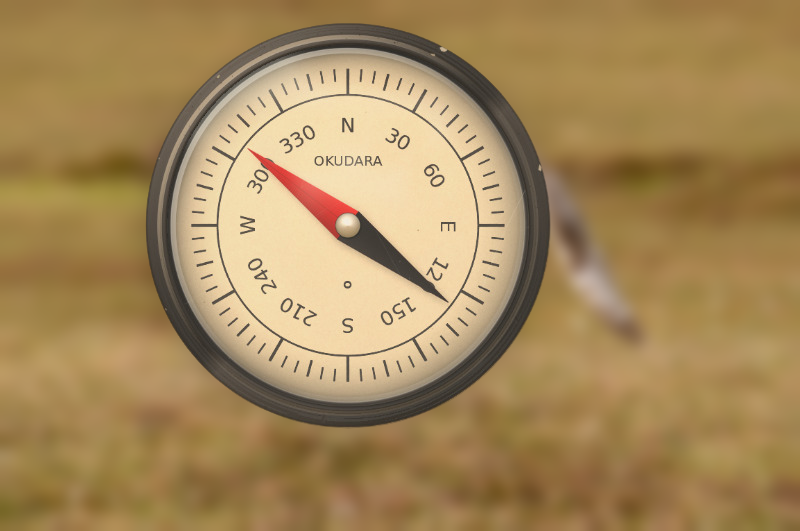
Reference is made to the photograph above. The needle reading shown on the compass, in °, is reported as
307.5 °
